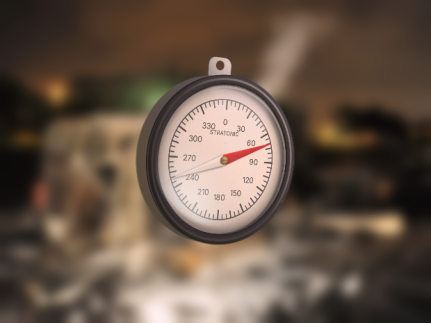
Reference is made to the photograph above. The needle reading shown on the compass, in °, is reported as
70 °
